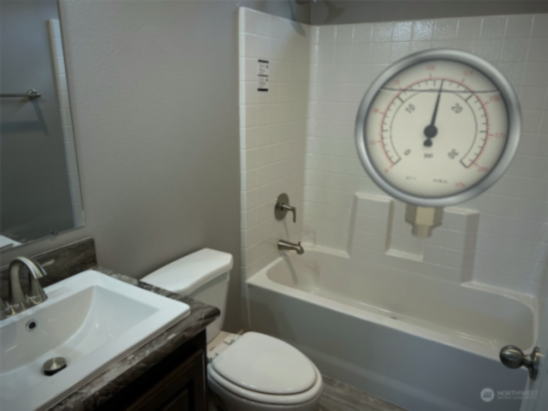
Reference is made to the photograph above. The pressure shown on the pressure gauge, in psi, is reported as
16 psi
